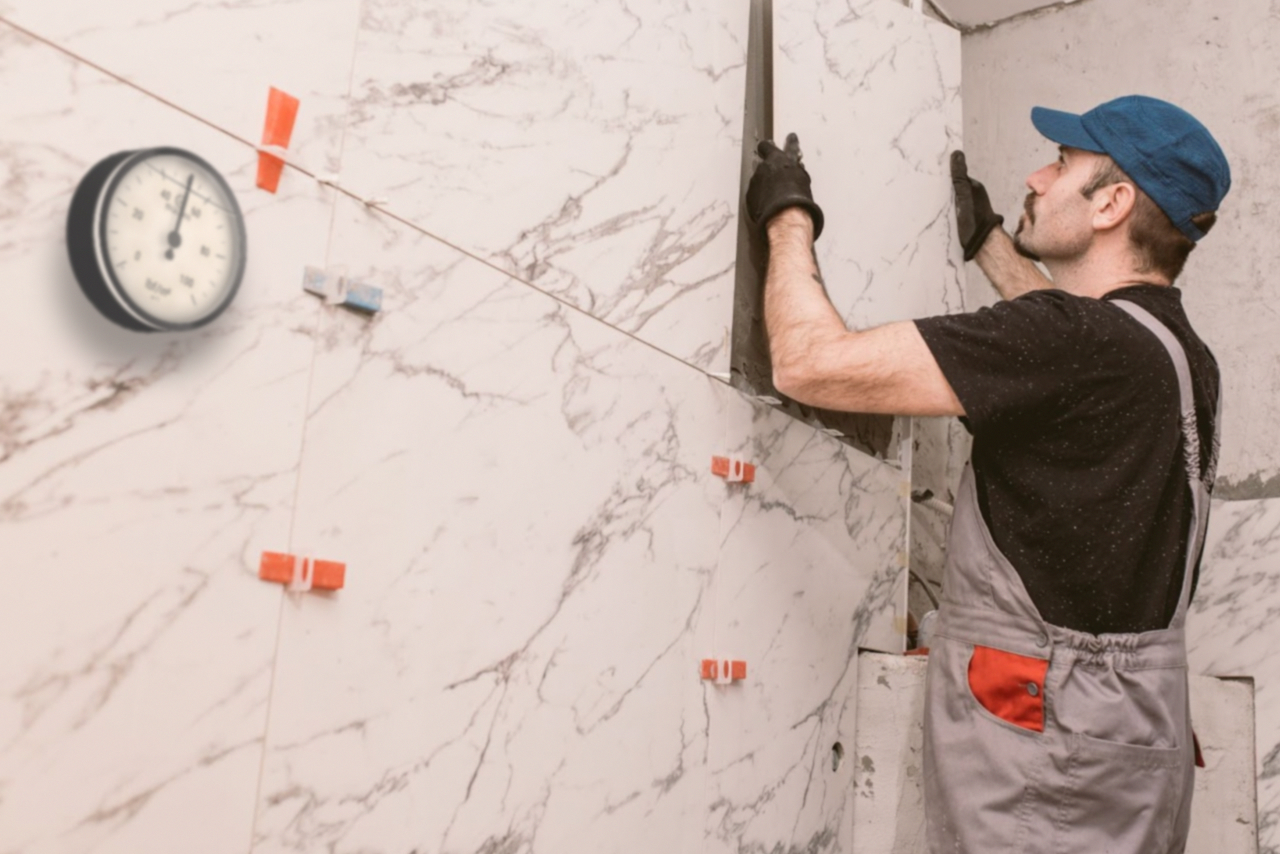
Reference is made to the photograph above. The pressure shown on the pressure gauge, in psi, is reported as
50 psi
